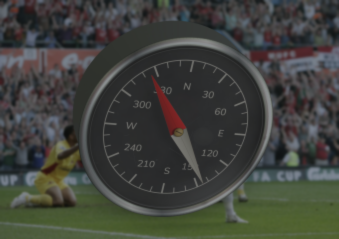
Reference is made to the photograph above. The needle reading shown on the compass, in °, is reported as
325 °
